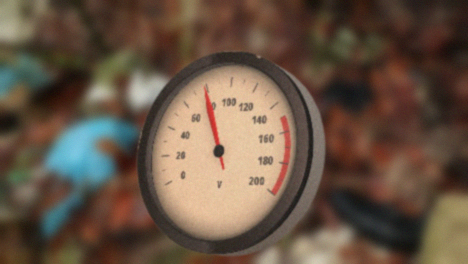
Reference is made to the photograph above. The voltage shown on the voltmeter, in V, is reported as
80 V
